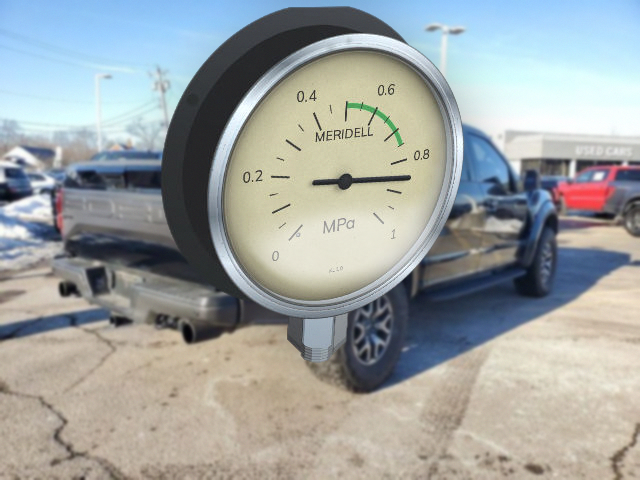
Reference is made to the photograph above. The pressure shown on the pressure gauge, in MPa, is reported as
0.85 MPa
